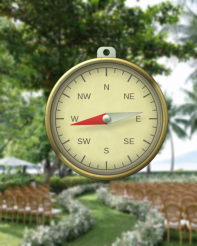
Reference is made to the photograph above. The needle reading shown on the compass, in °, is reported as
260 °
